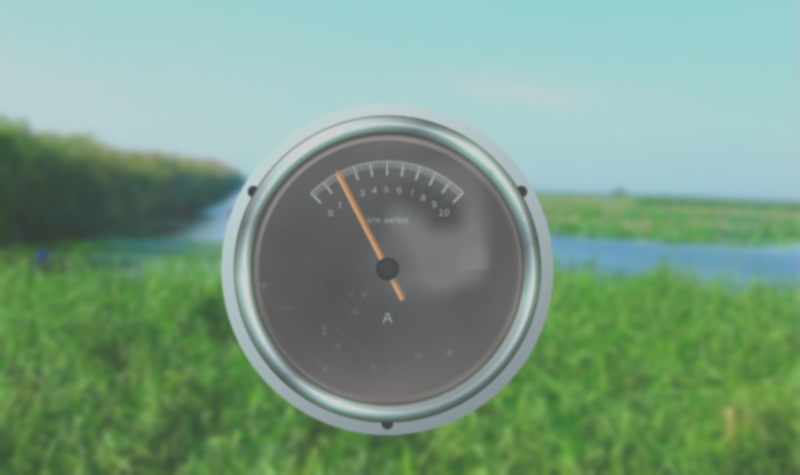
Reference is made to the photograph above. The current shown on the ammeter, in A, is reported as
2 A
